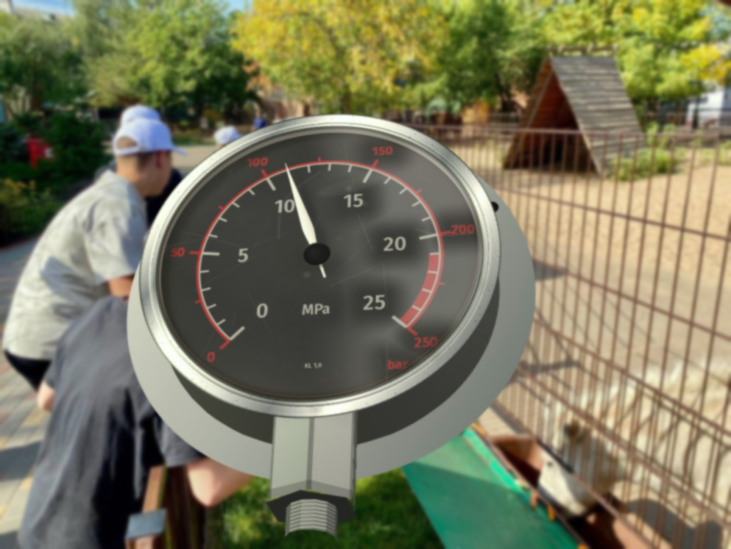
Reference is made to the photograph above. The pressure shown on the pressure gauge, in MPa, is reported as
11 MPa
